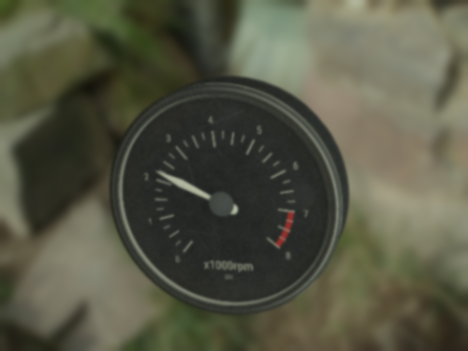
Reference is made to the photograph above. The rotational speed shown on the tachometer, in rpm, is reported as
2250 rpm
